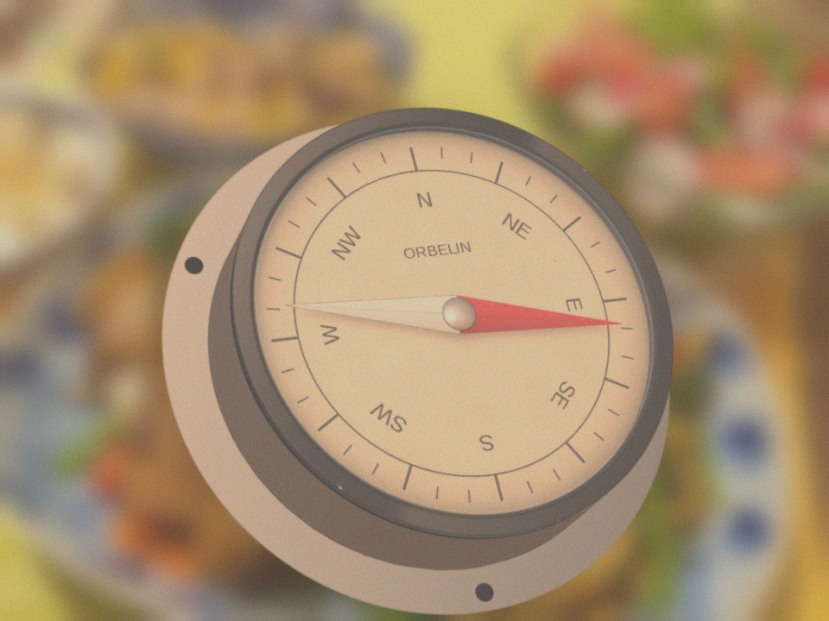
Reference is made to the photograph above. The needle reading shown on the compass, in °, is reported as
100 °
